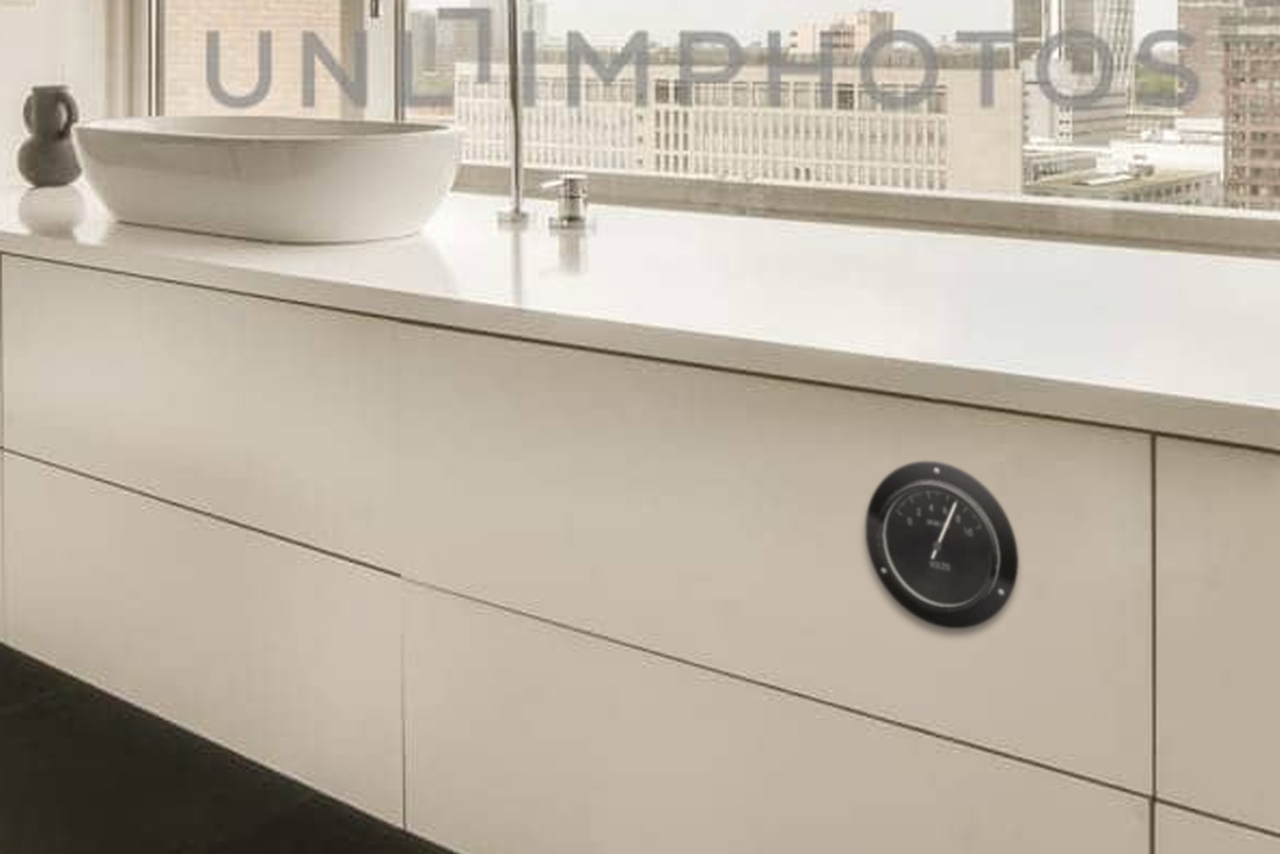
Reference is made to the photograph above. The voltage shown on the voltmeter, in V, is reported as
7 V
